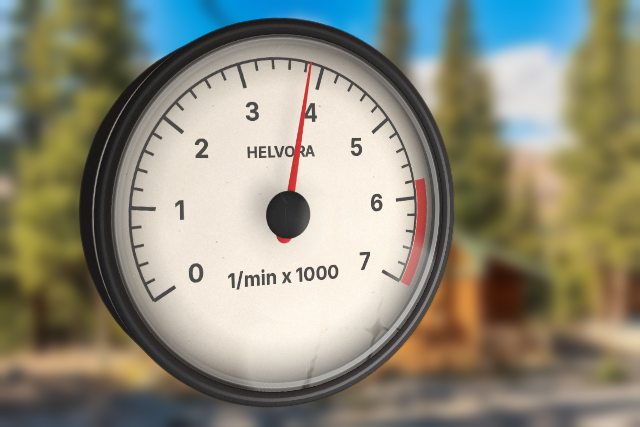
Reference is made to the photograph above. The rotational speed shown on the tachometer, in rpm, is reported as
3800 rpm
